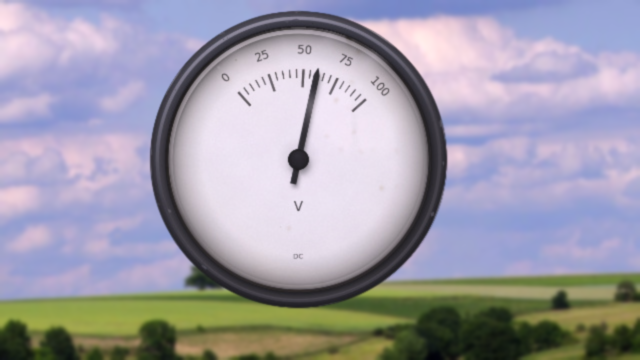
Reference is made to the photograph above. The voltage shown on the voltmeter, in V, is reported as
60 V
